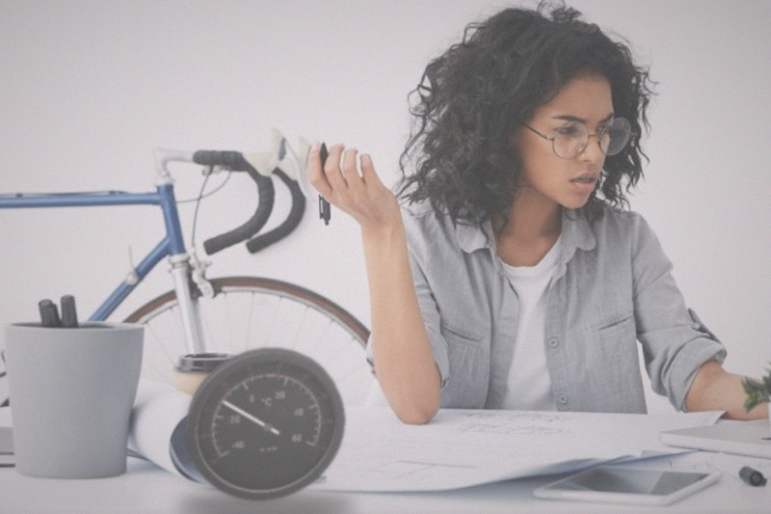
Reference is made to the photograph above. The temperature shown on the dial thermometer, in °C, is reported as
-12 °C
